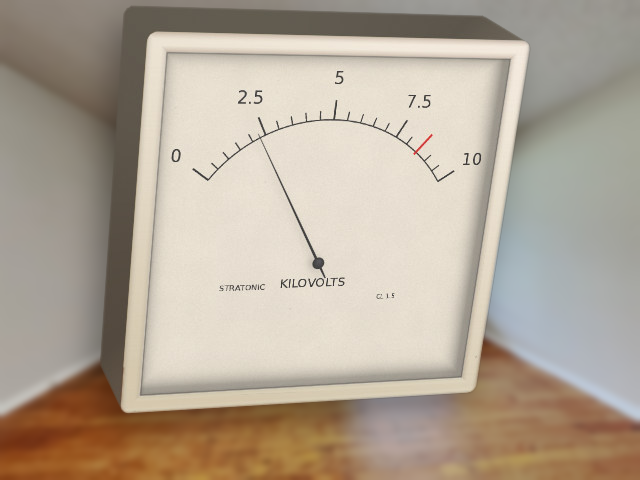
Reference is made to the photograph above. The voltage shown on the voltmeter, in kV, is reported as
2.25 kV
